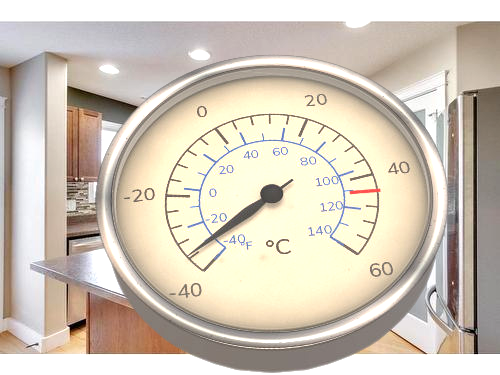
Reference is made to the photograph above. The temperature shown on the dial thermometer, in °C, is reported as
-36 °C
